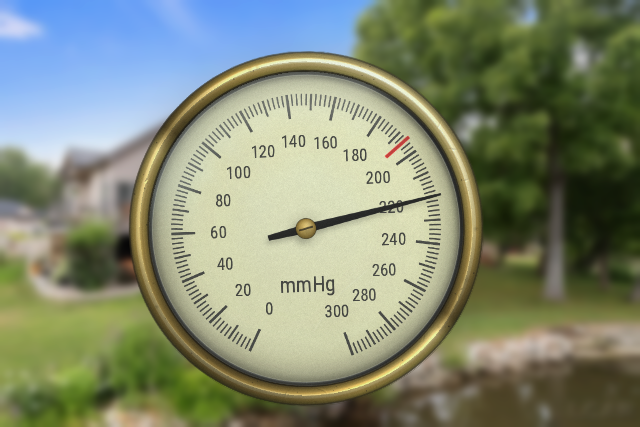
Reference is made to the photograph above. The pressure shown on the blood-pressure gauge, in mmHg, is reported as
220 mmHg
